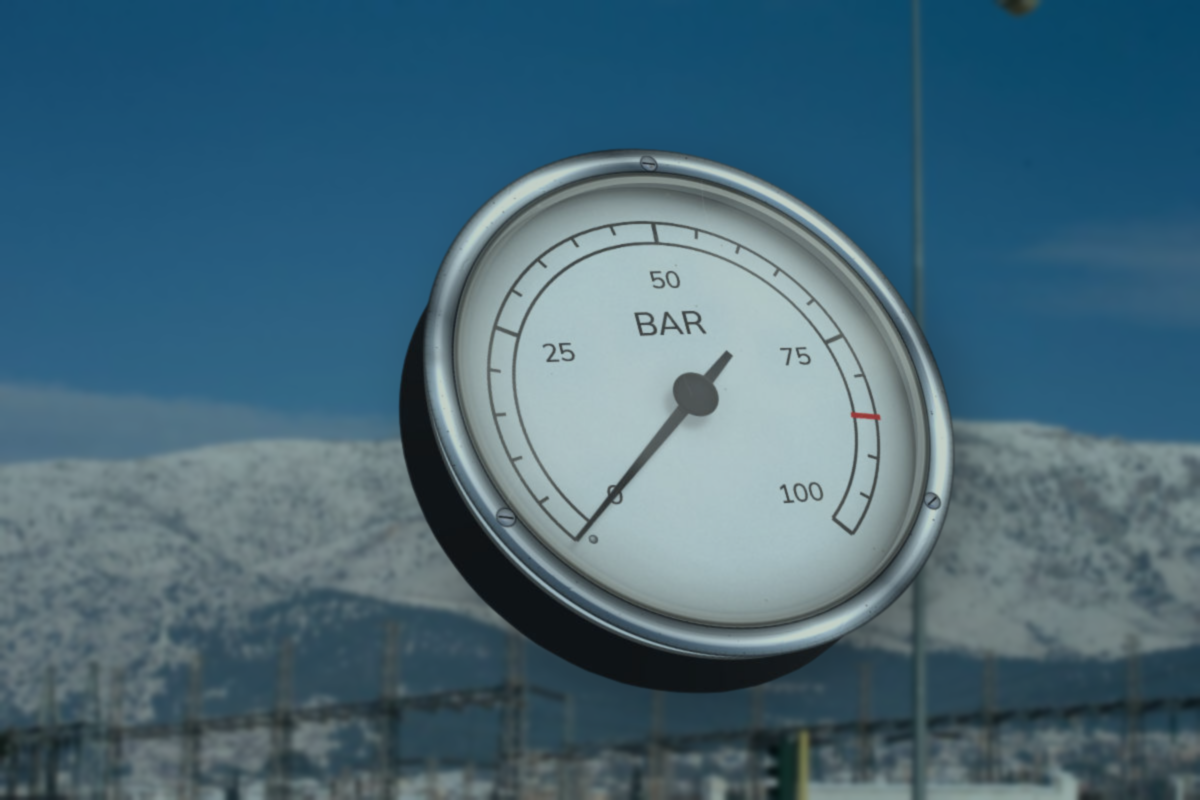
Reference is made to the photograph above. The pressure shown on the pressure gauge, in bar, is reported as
0 bar
